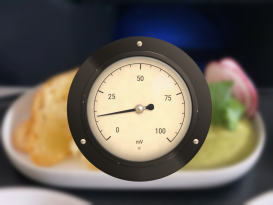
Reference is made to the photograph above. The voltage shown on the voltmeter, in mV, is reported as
12.5 mV
